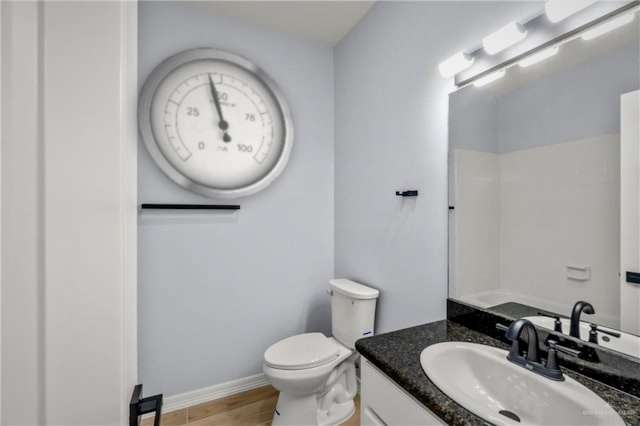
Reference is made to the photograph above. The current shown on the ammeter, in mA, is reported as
45 mA
